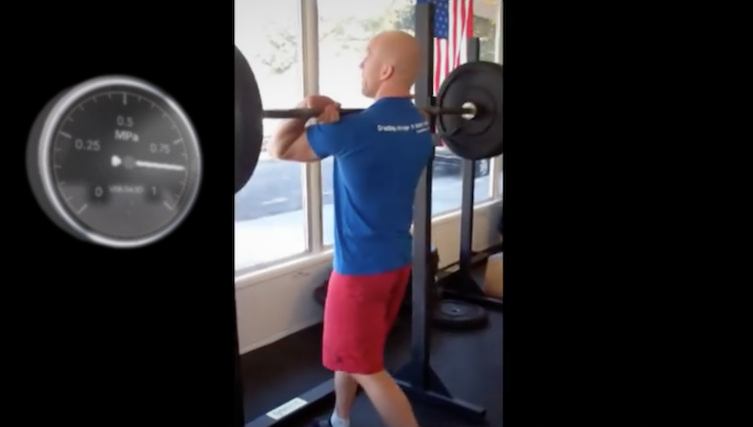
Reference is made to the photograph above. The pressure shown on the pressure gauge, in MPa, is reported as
0.85 MPa
